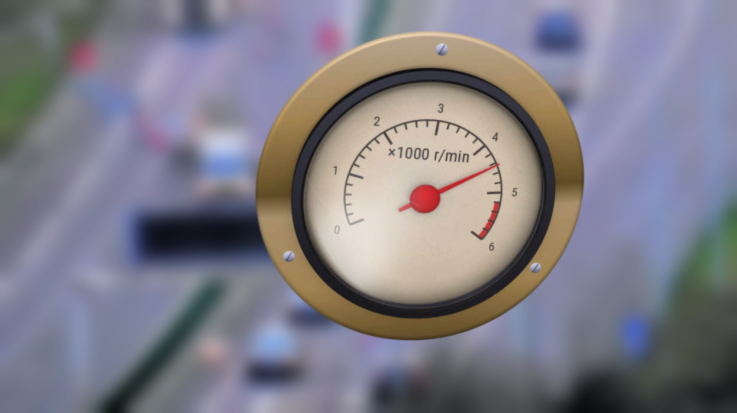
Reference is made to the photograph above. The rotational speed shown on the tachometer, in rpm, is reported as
4400 rpm
